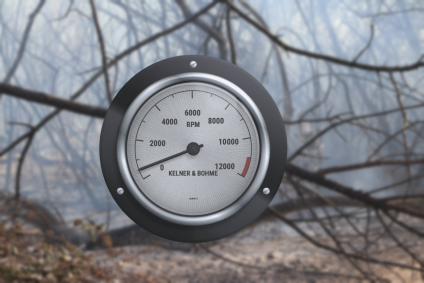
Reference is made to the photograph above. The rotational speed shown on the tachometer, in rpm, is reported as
500 rpm
